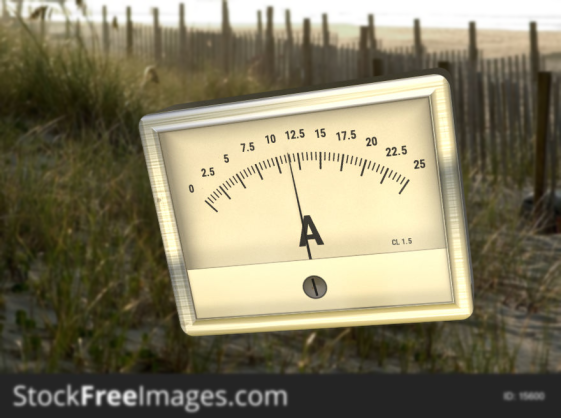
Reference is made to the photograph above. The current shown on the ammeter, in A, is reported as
11.5 A
